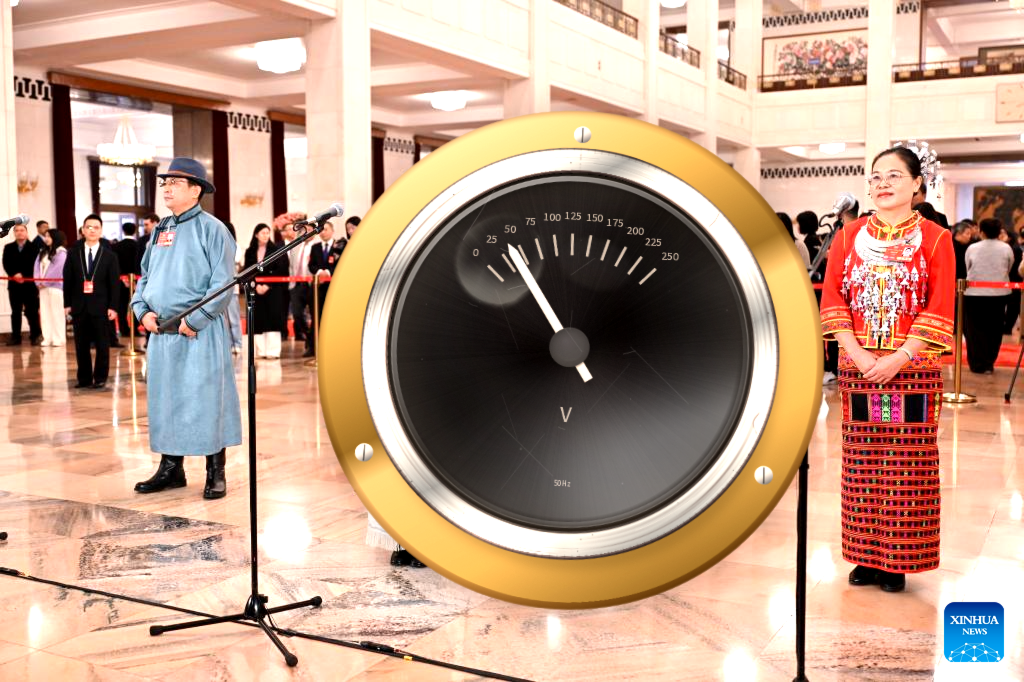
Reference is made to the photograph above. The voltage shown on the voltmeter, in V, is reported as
37.5 V
